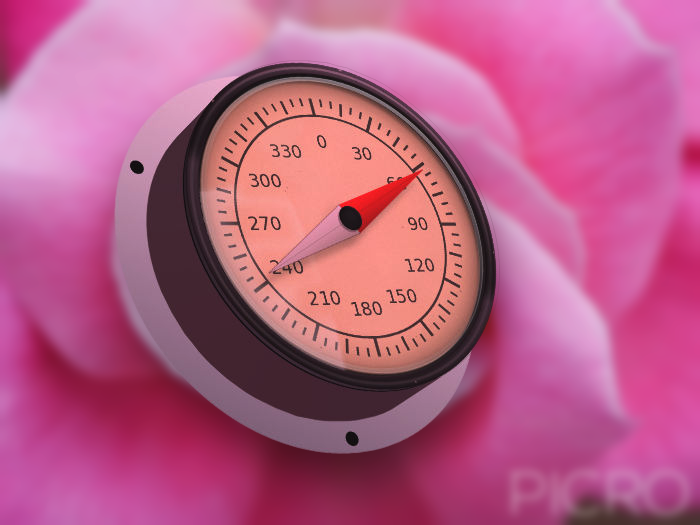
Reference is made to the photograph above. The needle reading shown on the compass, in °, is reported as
62.5 °
